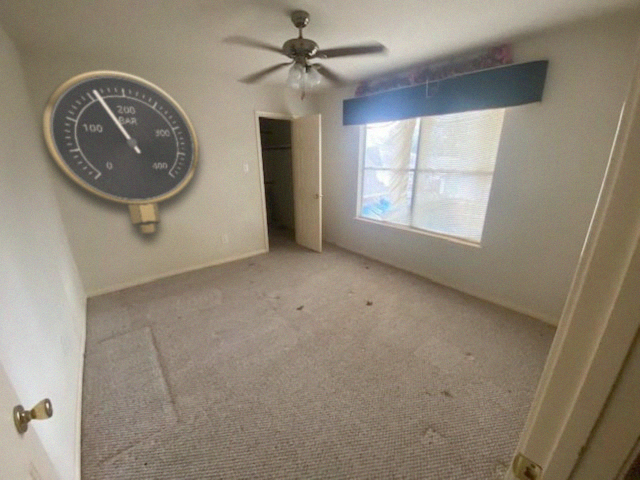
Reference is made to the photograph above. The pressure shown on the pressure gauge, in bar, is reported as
160 bar
